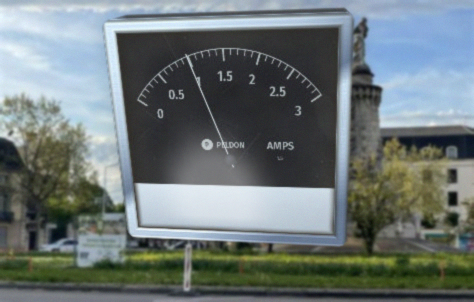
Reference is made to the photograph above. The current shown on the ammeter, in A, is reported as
1 A
